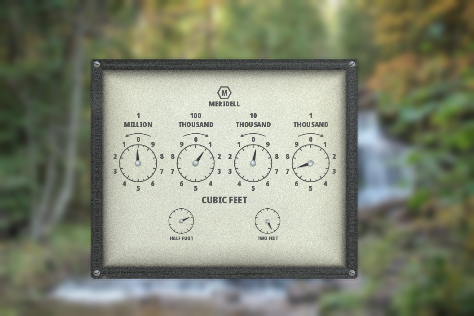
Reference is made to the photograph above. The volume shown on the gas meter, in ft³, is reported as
9700 ft³
